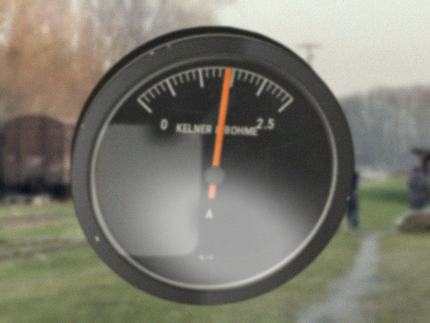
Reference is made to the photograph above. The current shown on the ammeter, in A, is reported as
1.4 A
